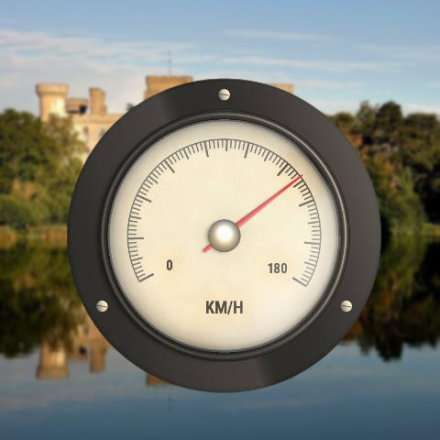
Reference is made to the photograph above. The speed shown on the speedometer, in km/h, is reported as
128 km/h
